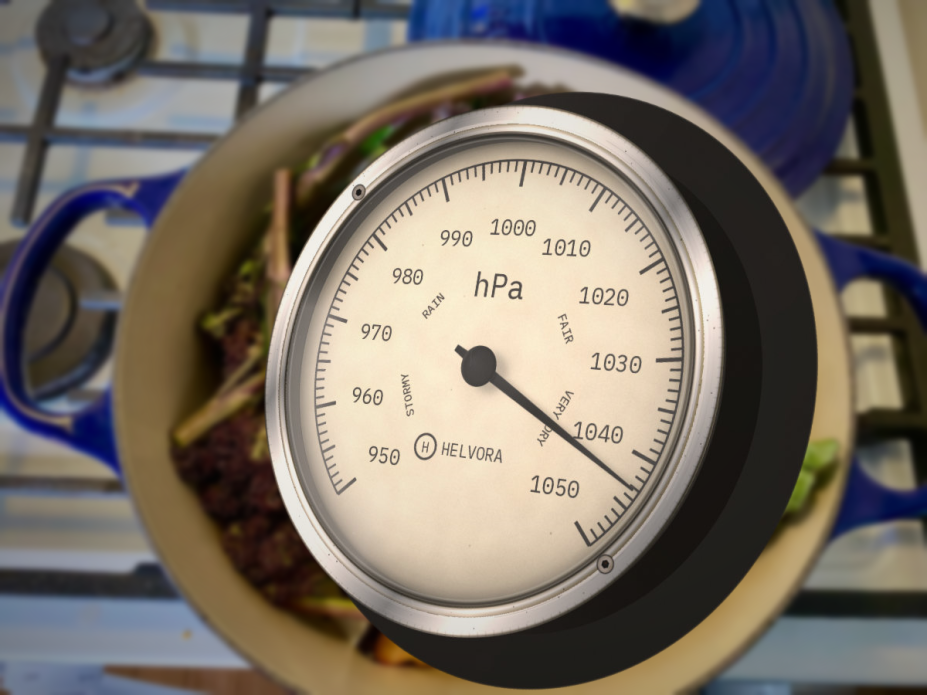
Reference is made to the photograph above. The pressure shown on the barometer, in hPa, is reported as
1043 hPa
